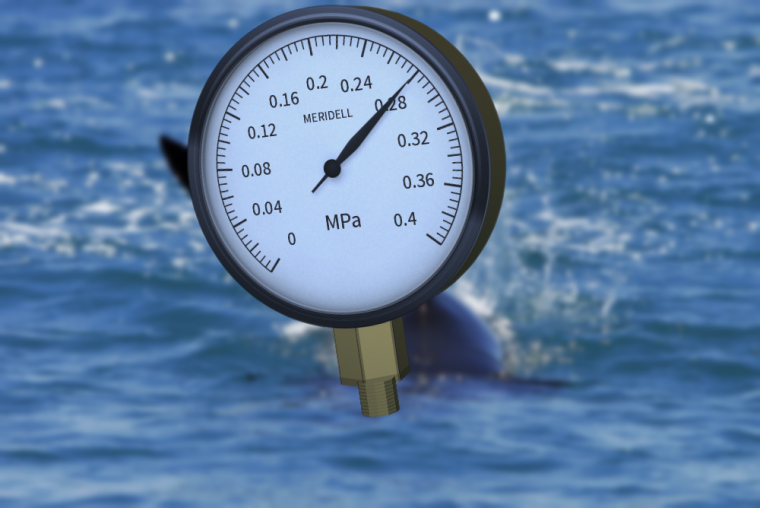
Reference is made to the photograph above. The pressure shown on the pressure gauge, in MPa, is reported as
0.28 MPa
